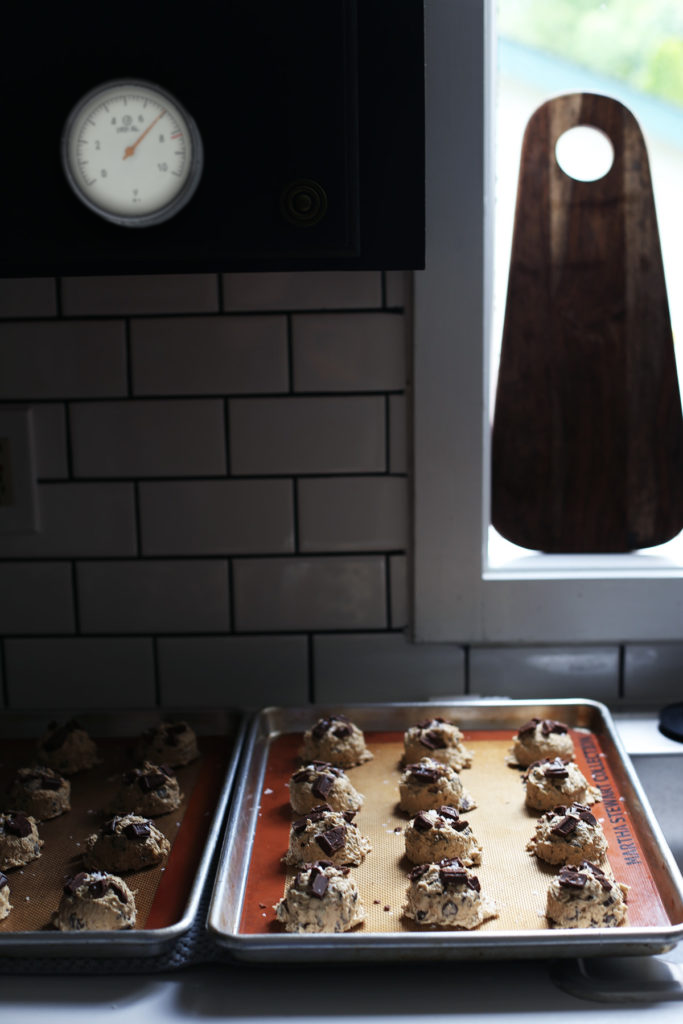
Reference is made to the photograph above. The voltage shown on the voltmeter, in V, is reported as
7 V
